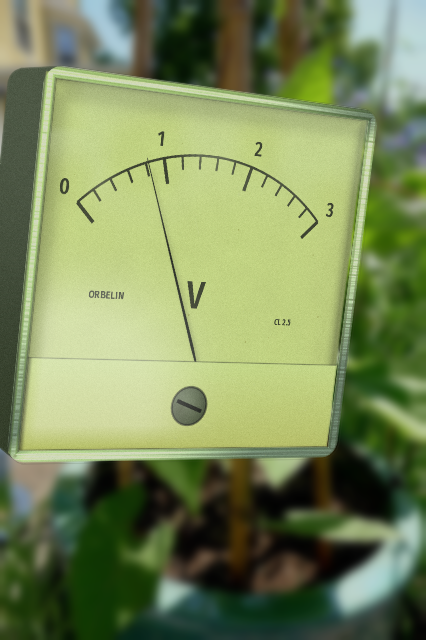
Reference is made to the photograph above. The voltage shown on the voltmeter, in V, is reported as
0.8 V
